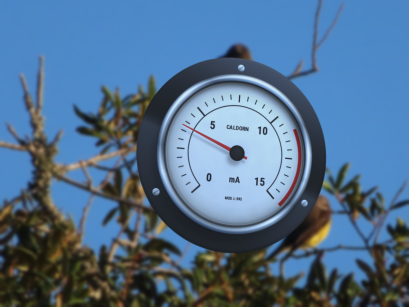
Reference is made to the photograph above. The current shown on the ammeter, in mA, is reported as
3.75 mA
